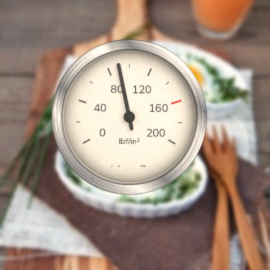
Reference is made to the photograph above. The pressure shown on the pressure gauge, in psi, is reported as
90 psi
